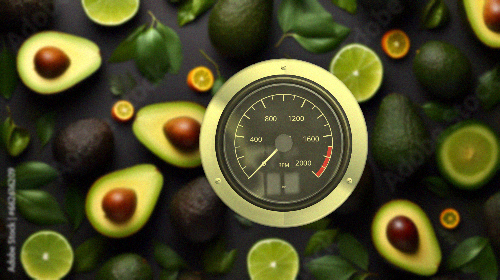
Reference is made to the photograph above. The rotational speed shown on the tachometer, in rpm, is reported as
0 rpm
